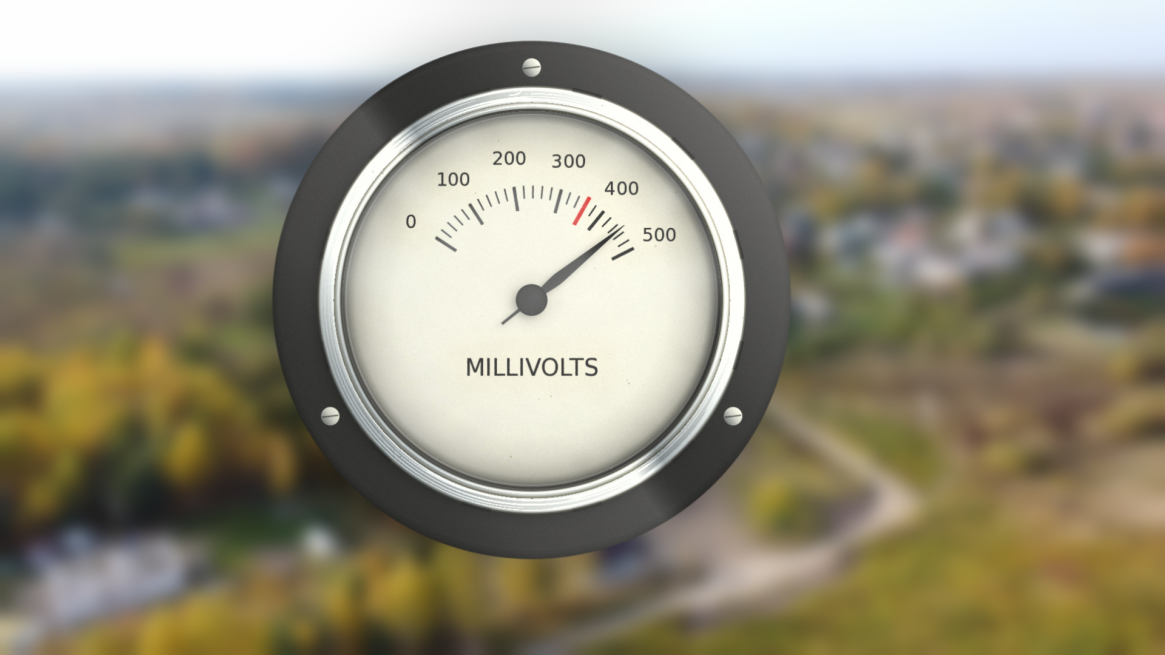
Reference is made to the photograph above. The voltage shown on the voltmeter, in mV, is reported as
450 mV
